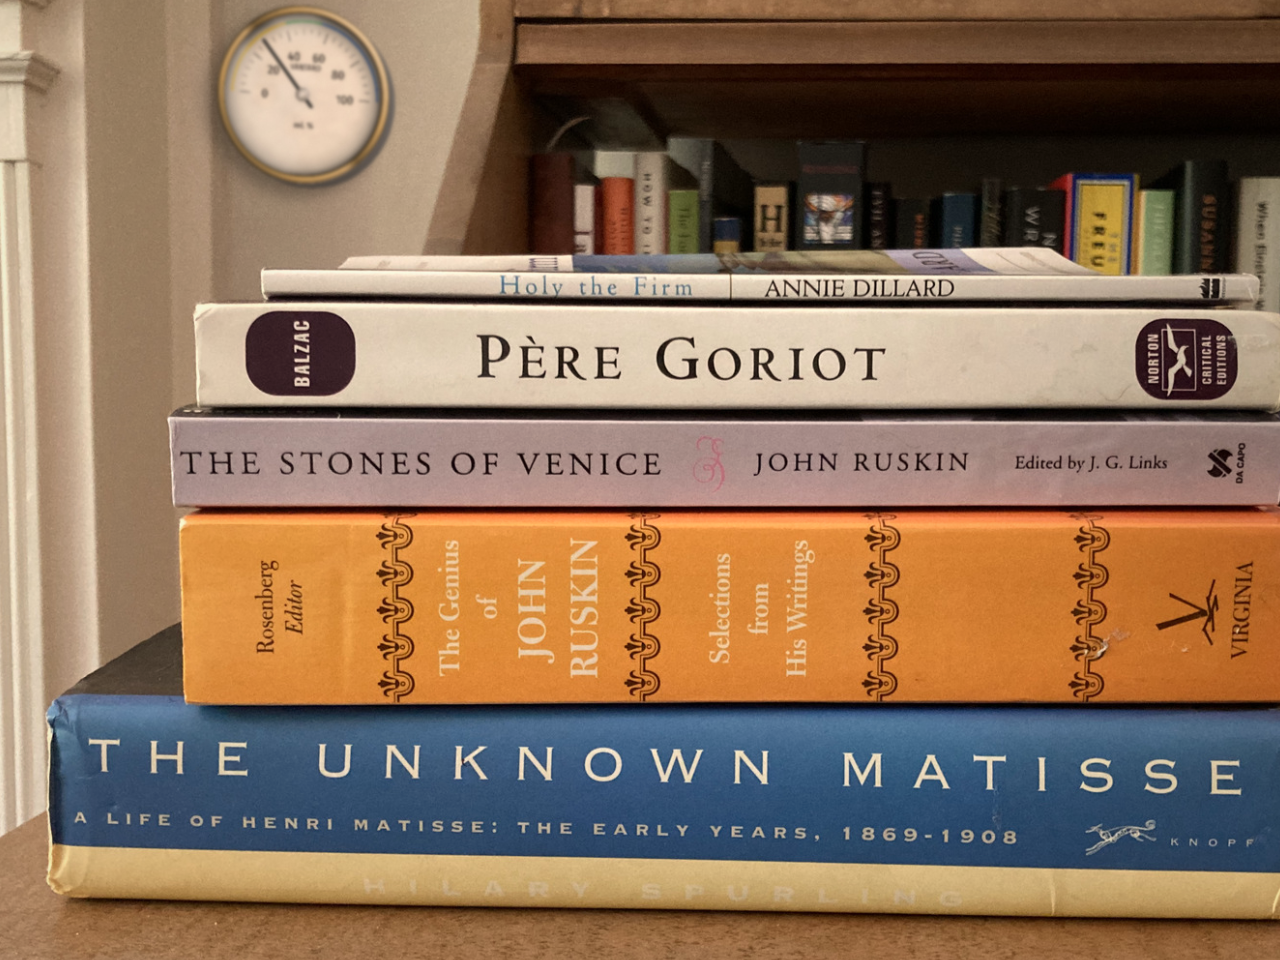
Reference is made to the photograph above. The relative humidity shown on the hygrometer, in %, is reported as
28 %
